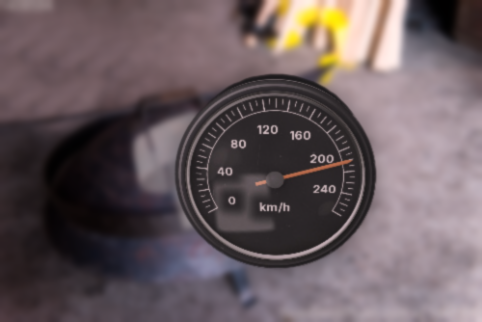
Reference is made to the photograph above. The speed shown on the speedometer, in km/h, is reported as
210 km/h
